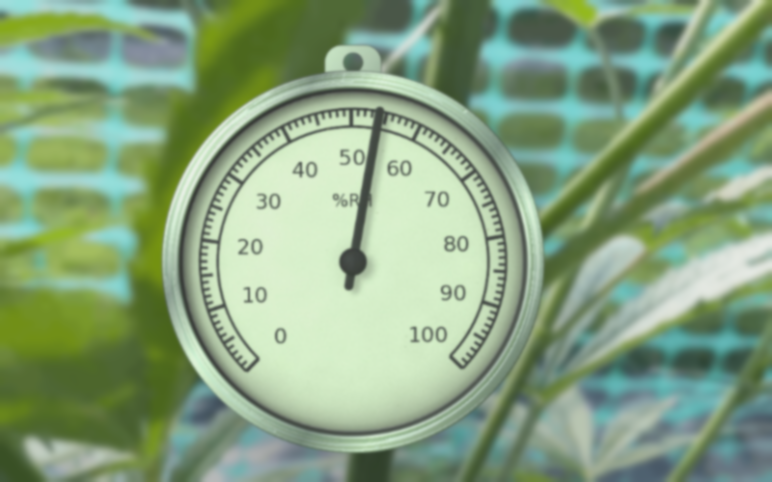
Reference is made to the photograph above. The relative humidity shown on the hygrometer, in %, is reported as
54 %
